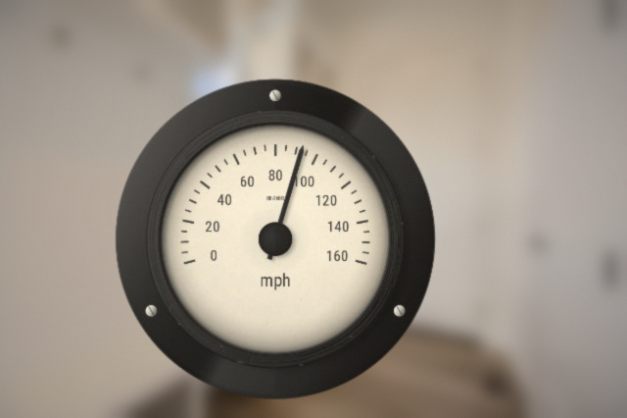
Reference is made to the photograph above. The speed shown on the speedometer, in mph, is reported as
92.5 mph
